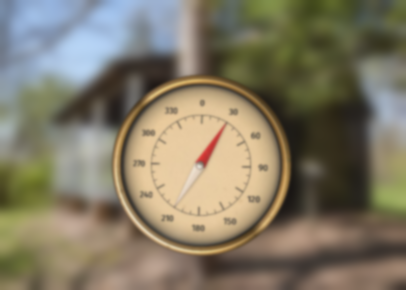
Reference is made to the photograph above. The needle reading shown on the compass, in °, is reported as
30 °
